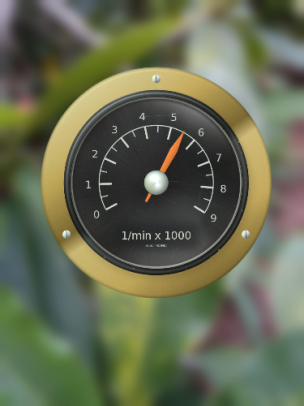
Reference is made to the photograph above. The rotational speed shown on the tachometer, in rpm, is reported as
5500 rpm
